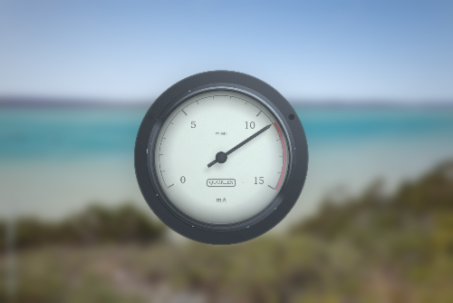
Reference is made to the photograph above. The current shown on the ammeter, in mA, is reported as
11 mA
